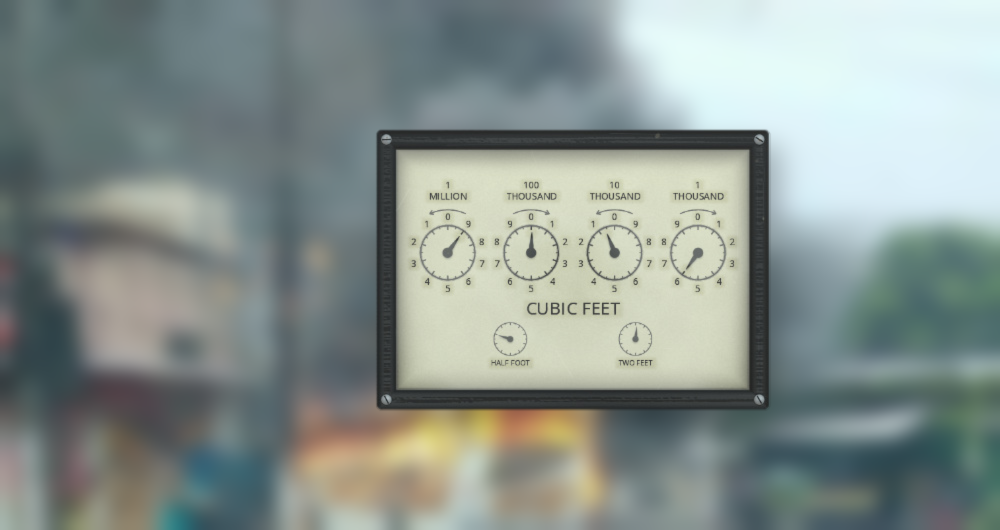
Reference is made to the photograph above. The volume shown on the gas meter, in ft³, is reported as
900600 ft³
